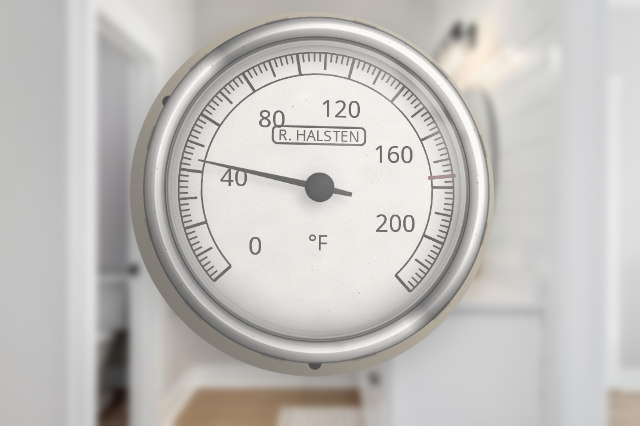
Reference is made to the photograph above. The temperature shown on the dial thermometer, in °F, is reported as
44 °F
